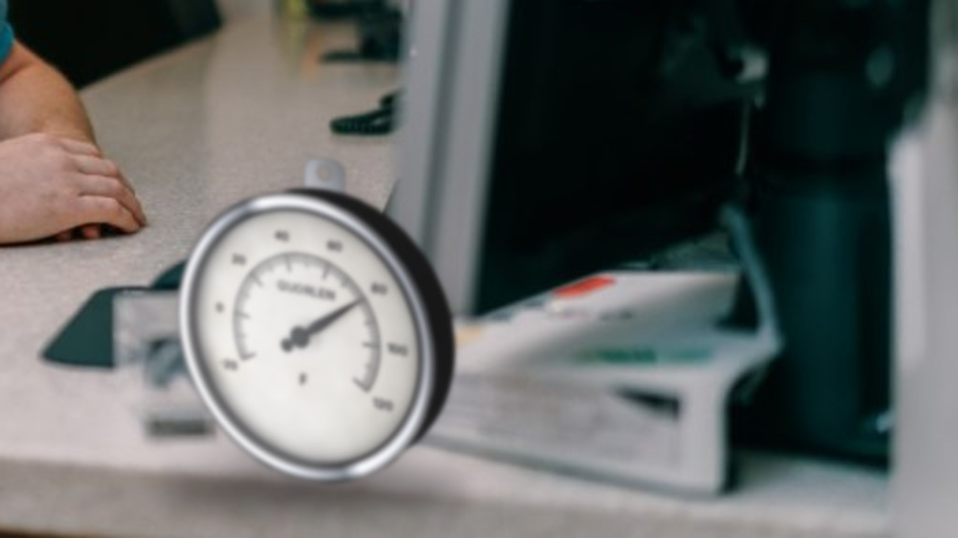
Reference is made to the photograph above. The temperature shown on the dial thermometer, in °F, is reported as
80 °F
